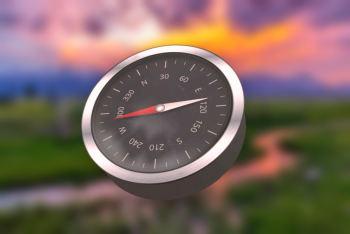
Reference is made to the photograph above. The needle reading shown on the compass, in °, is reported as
290 °
